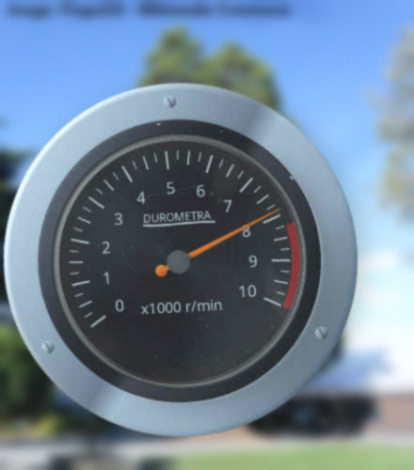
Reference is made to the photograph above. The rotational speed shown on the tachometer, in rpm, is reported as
7875 rpm
